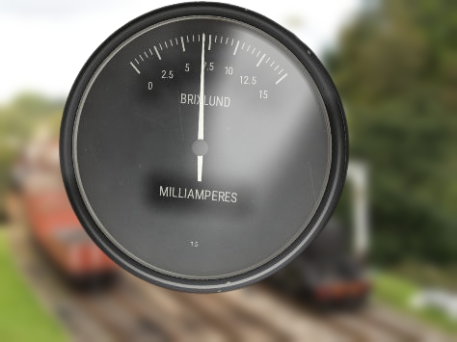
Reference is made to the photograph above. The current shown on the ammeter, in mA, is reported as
7 mA
